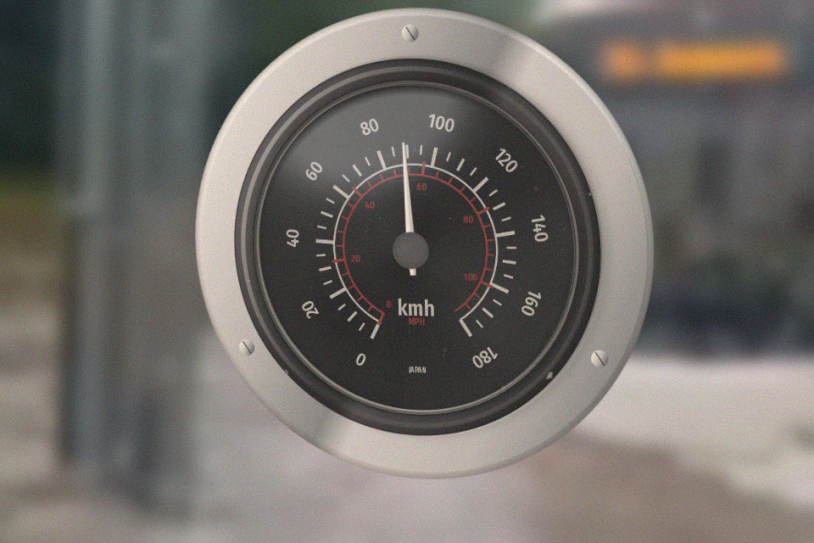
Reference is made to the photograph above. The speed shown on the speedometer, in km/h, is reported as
90 km/h
